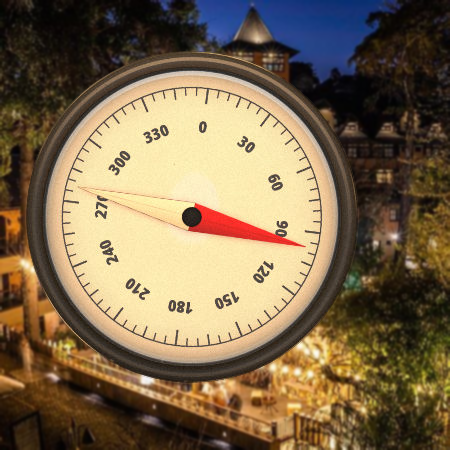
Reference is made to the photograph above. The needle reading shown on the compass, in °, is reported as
97.5 °
